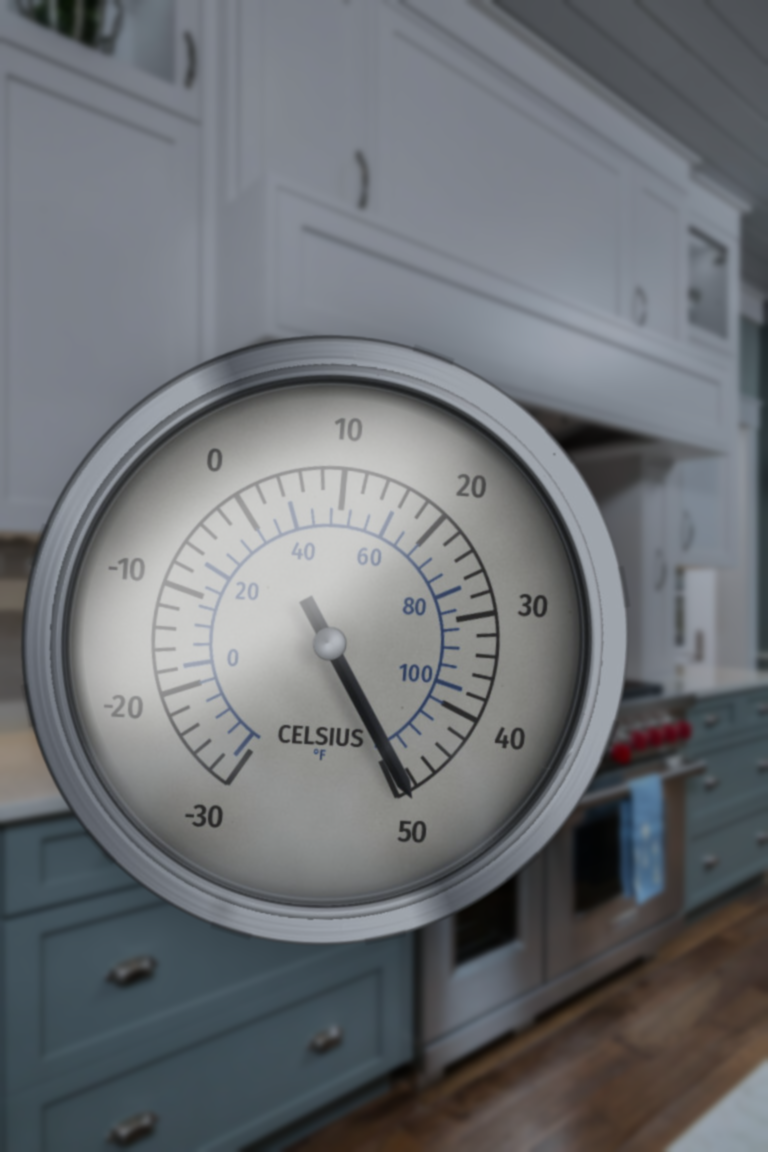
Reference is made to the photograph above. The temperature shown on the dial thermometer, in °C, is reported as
49 °C
